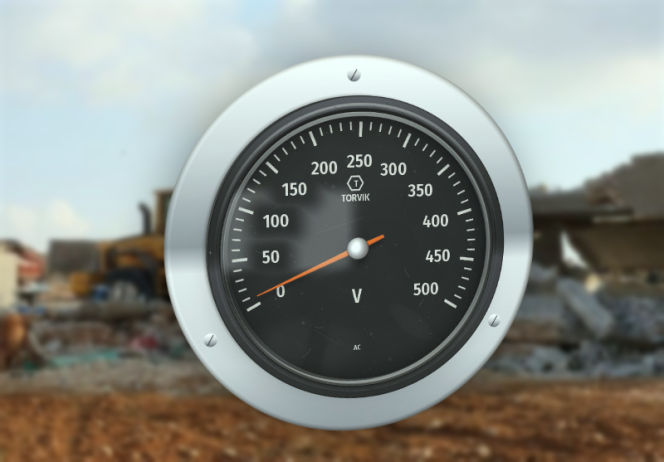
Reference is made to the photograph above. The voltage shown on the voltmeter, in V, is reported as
10 V
